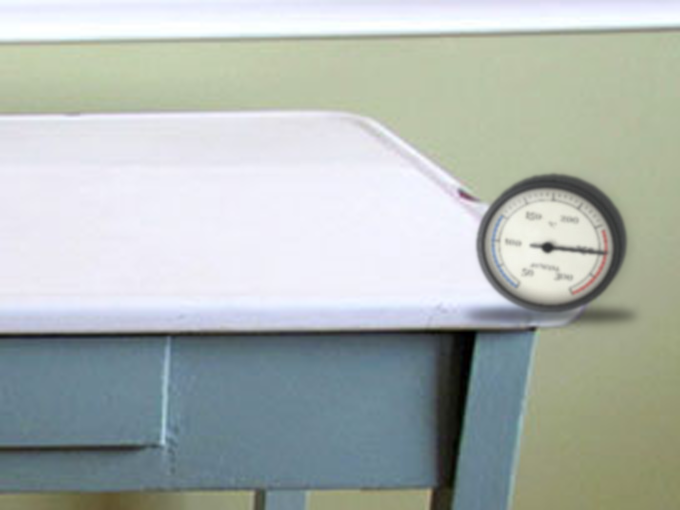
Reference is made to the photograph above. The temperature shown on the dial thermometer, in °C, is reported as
250 °C
